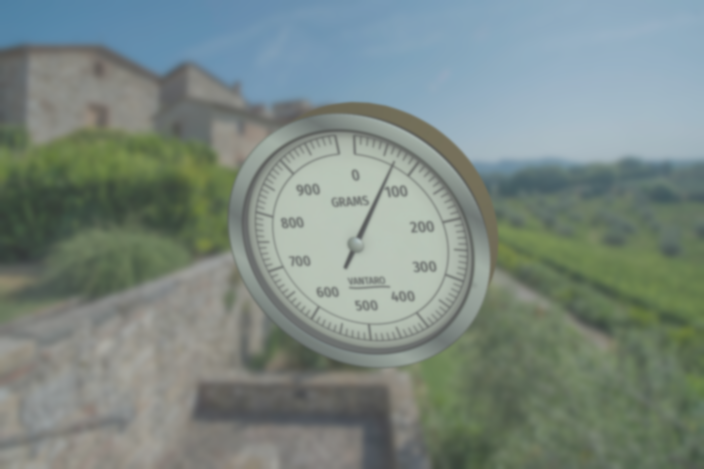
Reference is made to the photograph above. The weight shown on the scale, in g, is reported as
70 g
